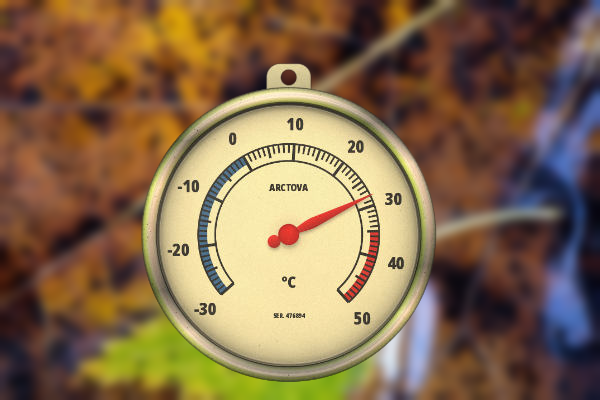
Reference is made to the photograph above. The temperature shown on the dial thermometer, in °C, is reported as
28 °C
